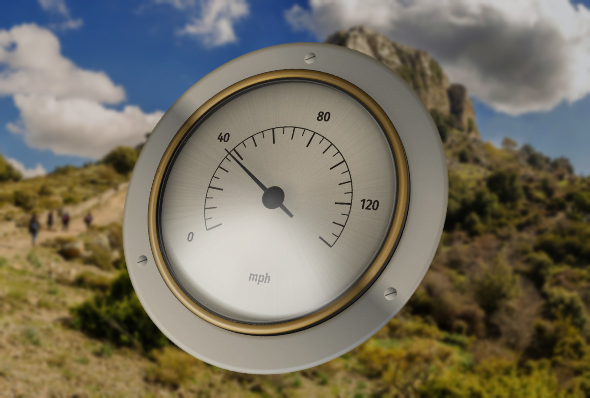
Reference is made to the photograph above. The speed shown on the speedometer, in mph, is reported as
37.5 mph
